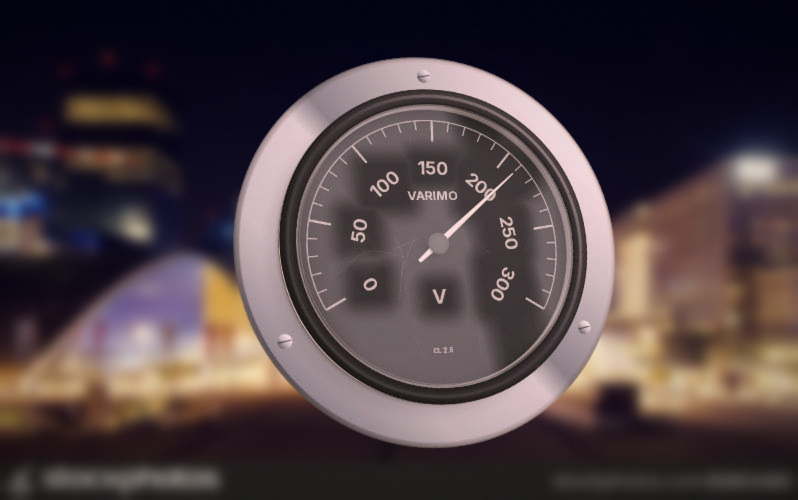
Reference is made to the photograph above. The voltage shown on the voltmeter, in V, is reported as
210 V
